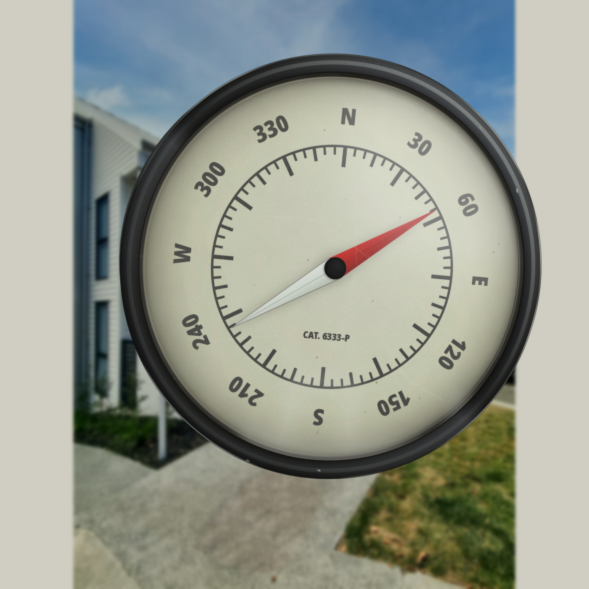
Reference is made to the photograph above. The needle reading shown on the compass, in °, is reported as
55 °
